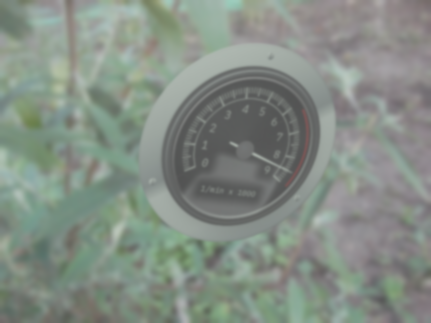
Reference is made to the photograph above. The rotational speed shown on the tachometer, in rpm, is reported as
8500 rpm
